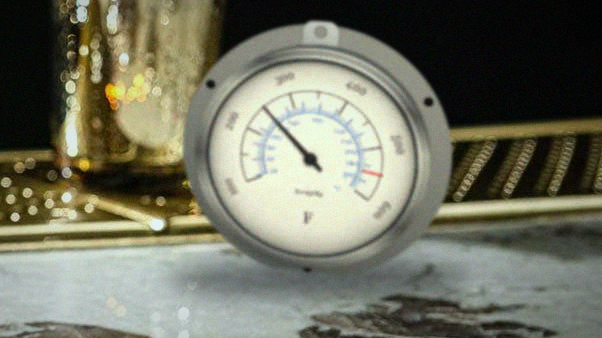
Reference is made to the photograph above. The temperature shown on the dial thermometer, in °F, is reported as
250 °F
